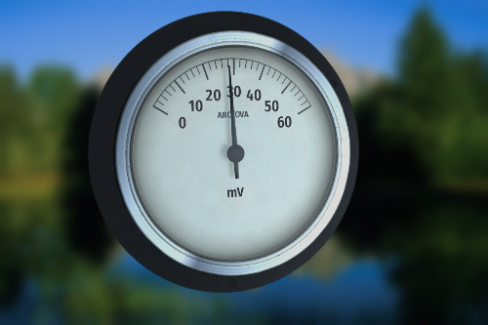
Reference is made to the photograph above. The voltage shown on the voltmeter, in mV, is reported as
28 mV
